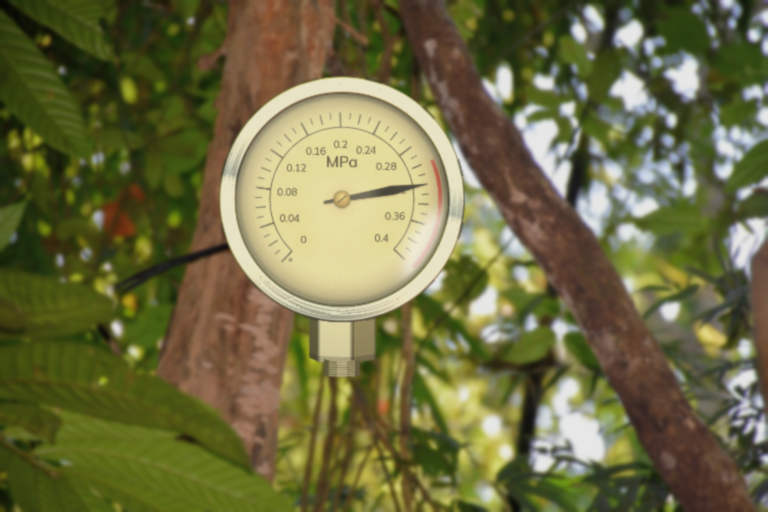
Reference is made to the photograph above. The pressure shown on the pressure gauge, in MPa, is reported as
0.32 MPa
